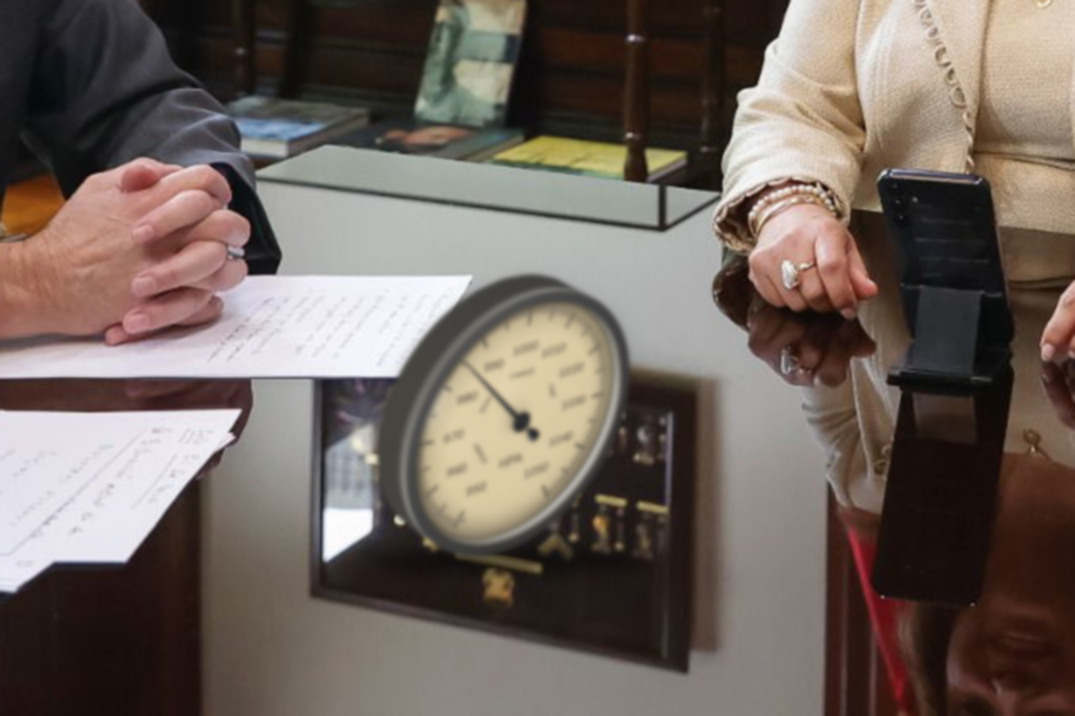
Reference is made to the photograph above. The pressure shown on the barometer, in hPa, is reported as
985 hPa
